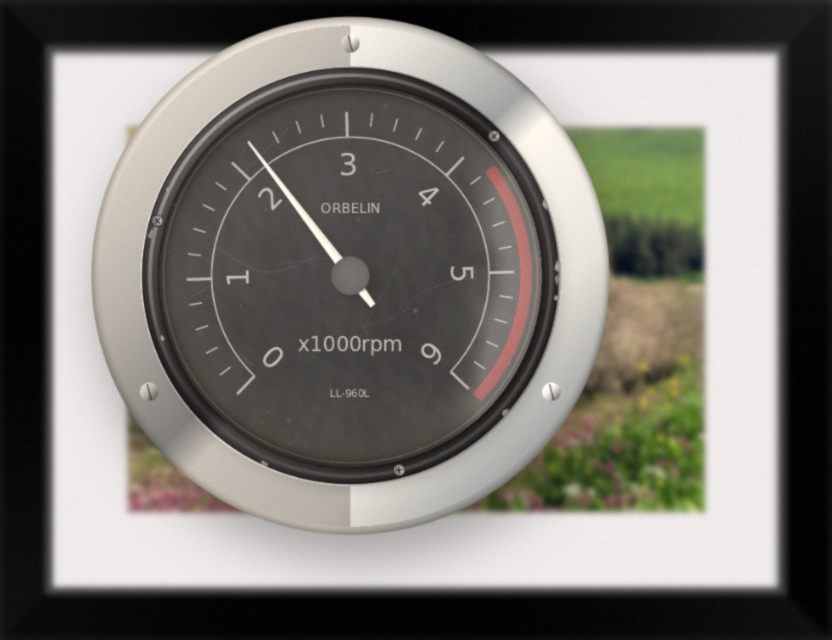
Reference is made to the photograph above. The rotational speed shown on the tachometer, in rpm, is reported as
2200 rpm
